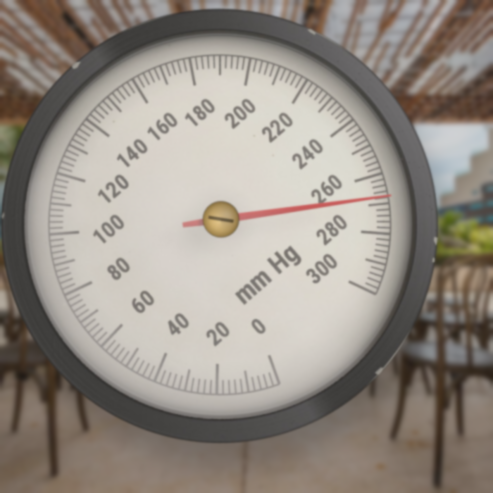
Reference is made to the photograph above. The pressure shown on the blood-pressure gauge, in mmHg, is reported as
268 mmHg
